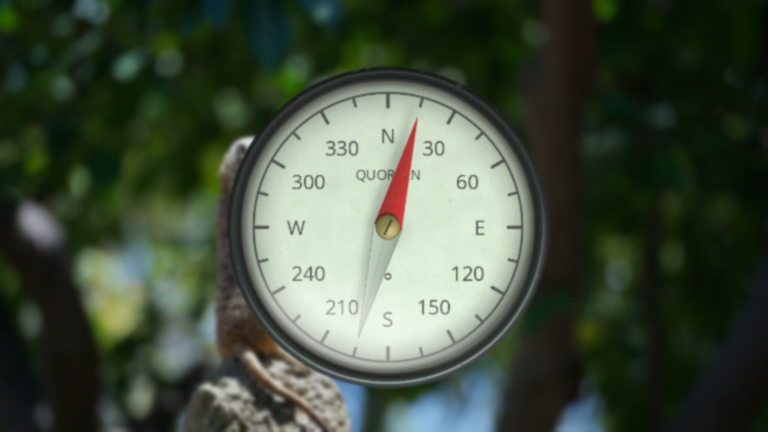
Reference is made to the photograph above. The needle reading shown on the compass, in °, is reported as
15 °
